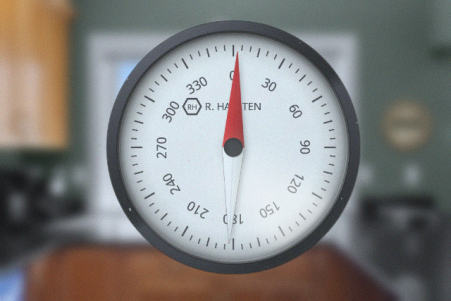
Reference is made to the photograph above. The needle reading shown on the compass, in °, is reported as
2.5 °
